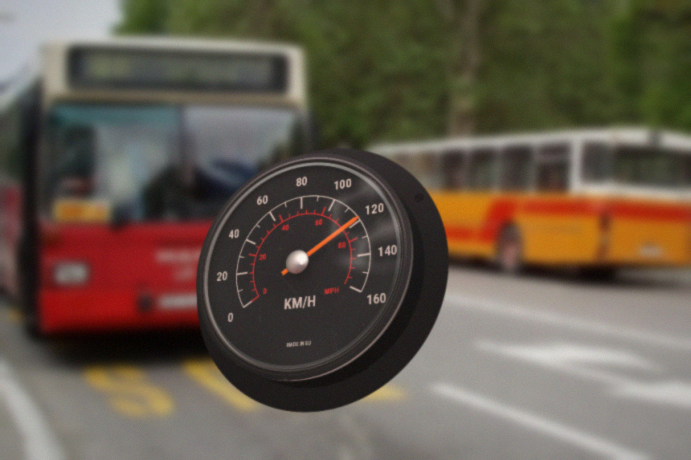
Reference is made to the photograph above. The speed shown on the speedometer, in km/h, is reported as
120 km/h
